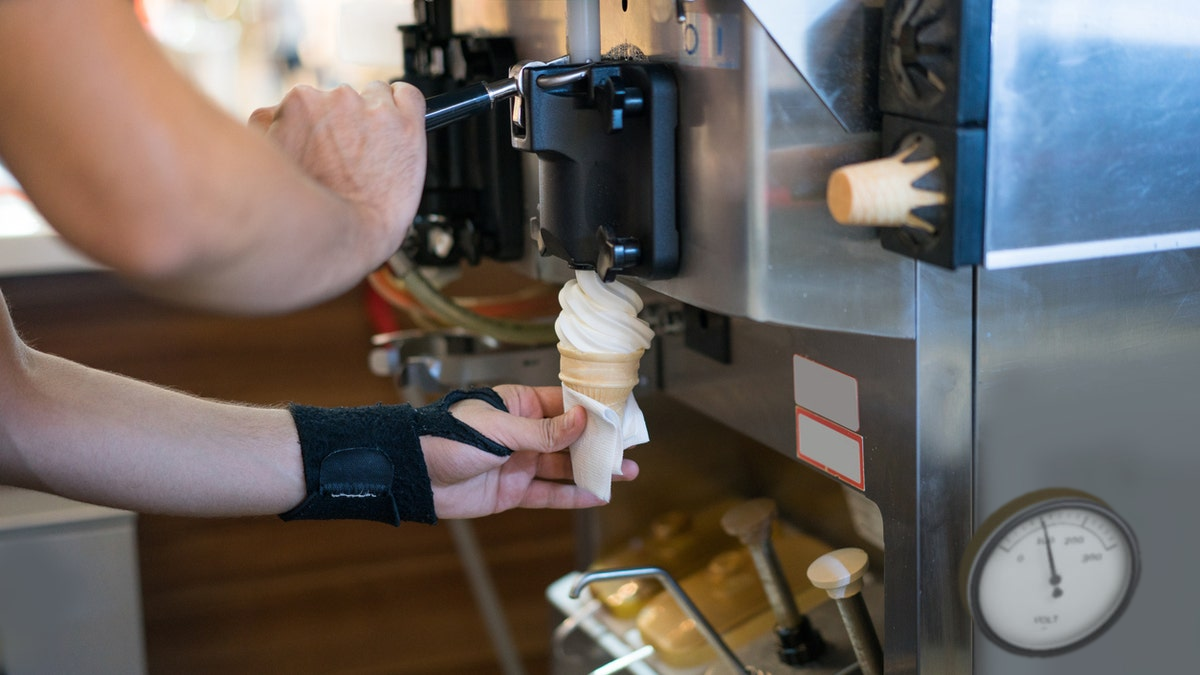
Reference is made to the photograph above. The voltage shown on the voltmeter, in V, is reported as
100 V
